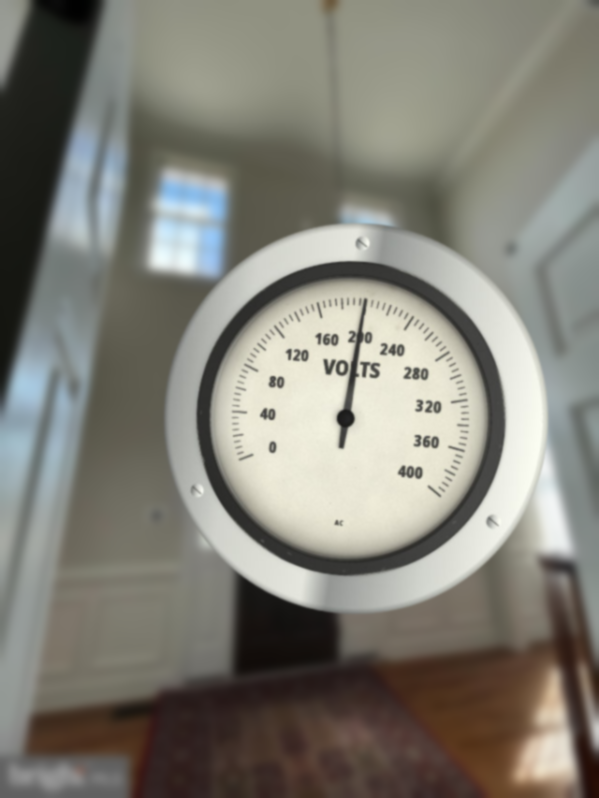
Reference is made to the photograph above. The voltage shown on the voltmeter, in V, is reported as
200 V
